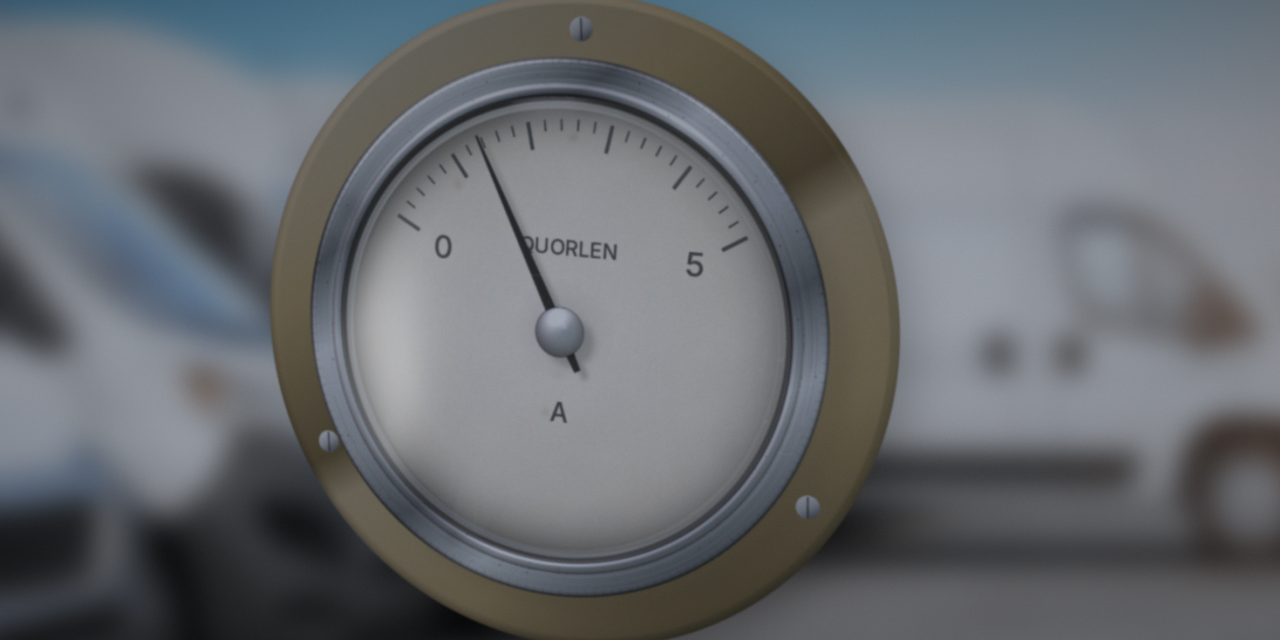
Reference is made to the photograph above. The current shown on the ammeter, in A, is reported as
1.4 A
